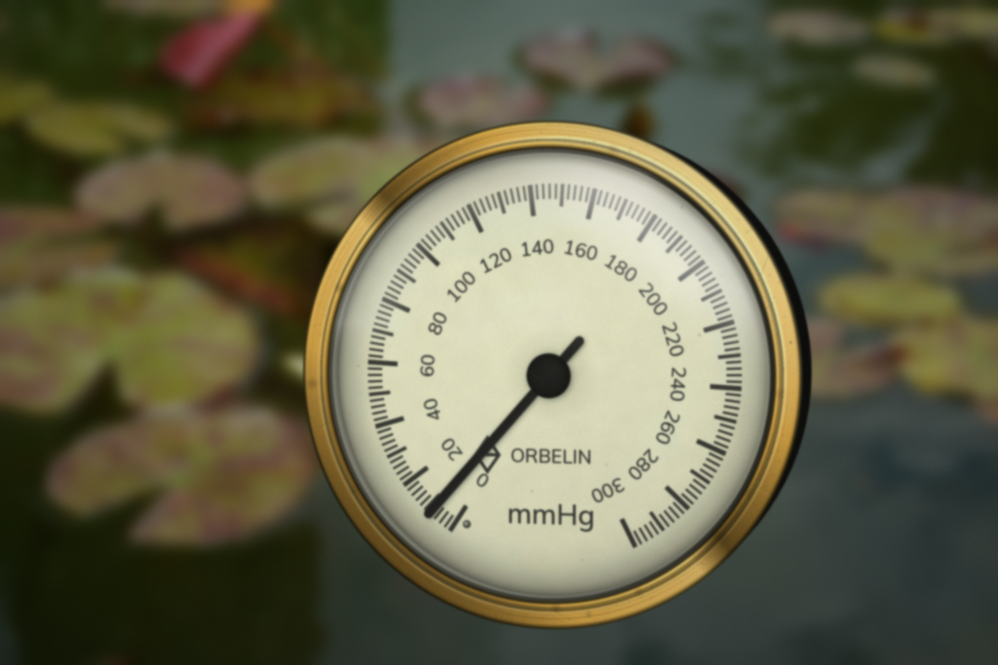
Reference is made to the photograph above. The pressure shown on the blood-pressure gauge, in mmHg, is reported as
8 mmHg
